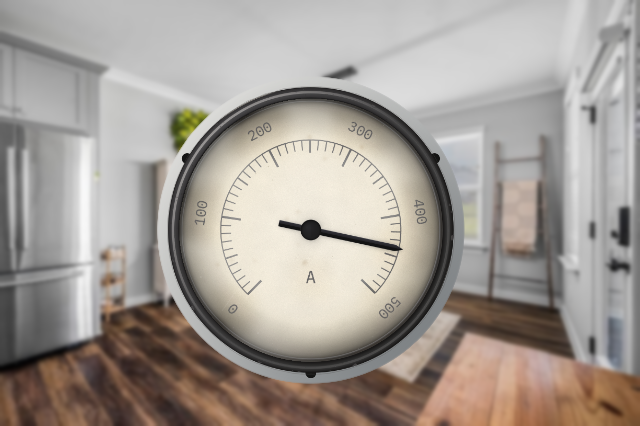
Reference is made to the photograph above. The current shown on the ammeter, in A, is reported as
440 A
